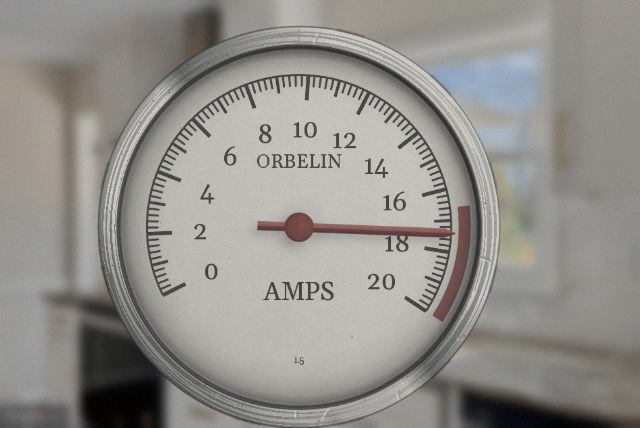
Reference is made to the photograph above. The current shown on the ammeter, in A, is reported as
17.4 A
